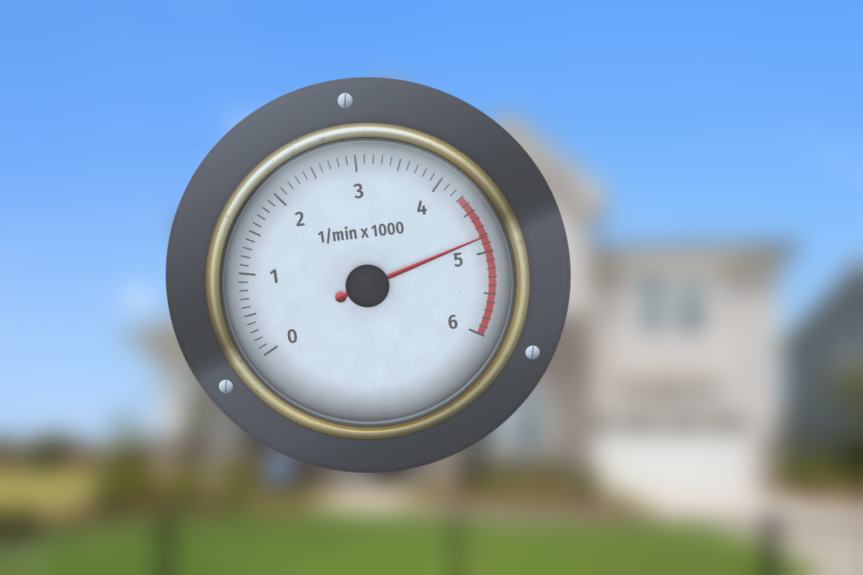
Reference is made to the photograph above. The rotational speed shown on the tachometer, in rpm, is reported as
4800 rpm
